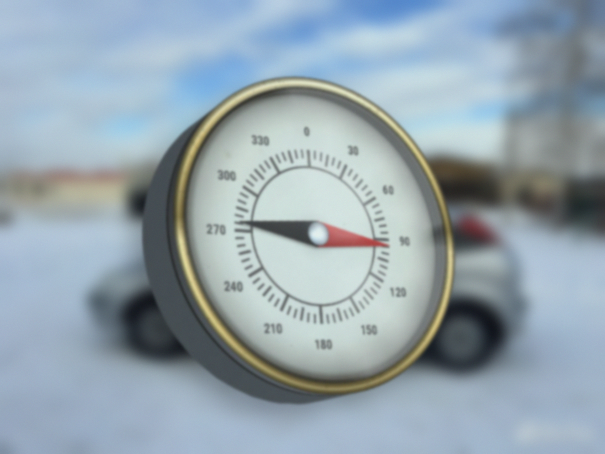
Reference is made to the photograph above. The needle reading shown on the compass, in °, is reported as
95 °
